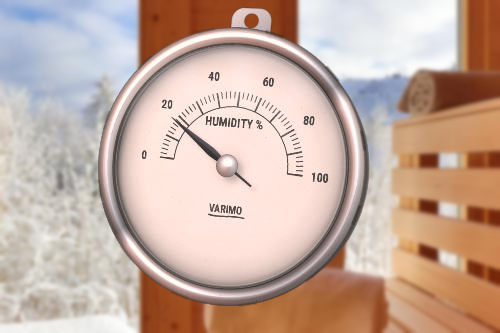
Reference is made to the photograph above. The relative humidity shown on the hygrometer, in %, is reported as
18 %
